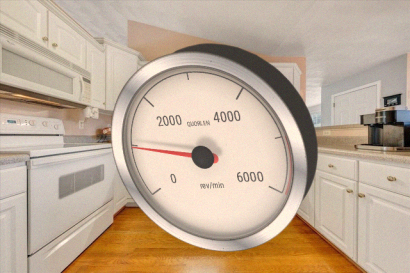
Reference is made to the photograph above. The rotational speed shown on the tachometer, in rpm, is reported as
1000 rpm
